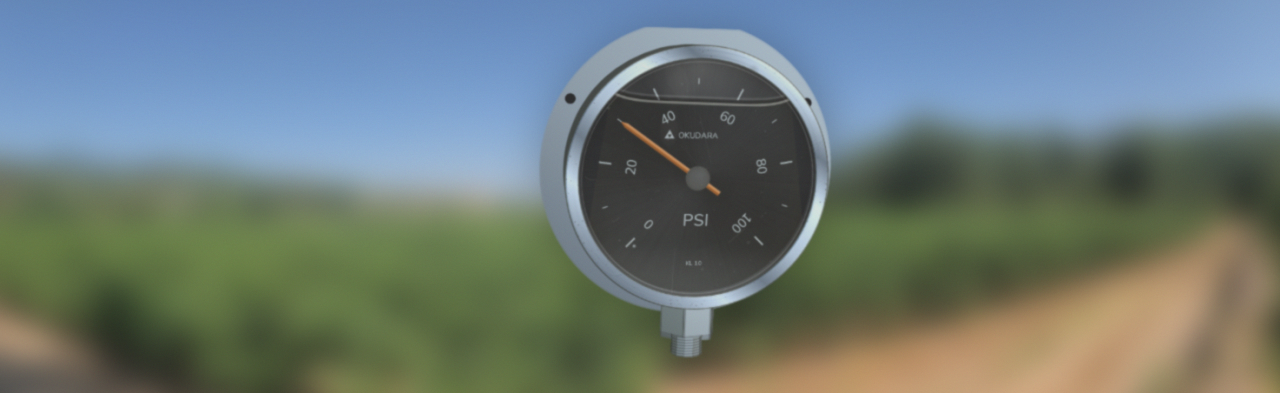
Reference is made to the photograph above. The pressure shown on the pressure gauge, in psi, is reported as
30 psi
